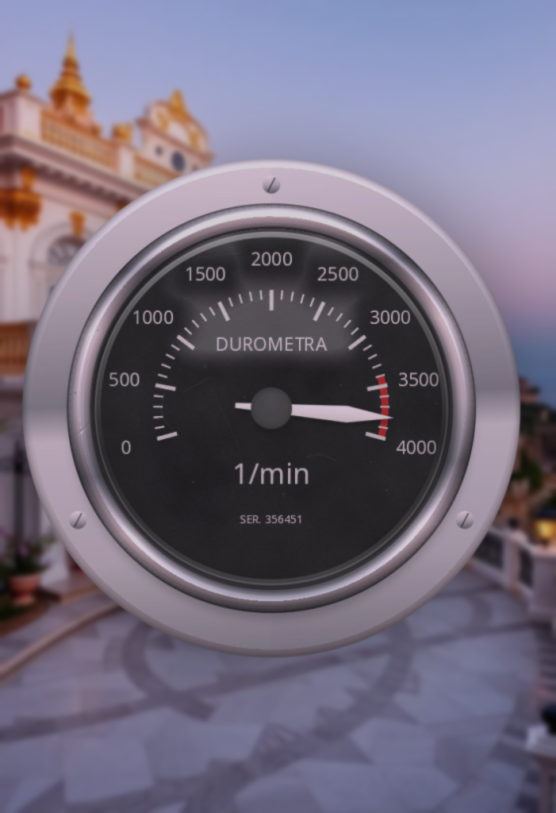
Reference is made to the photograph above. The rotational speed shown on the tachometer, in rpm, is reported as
3800 rpm
